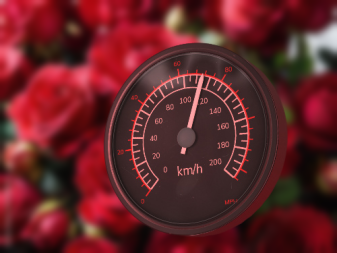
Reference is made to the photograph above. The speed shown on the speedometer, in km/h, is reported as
115 km/h
